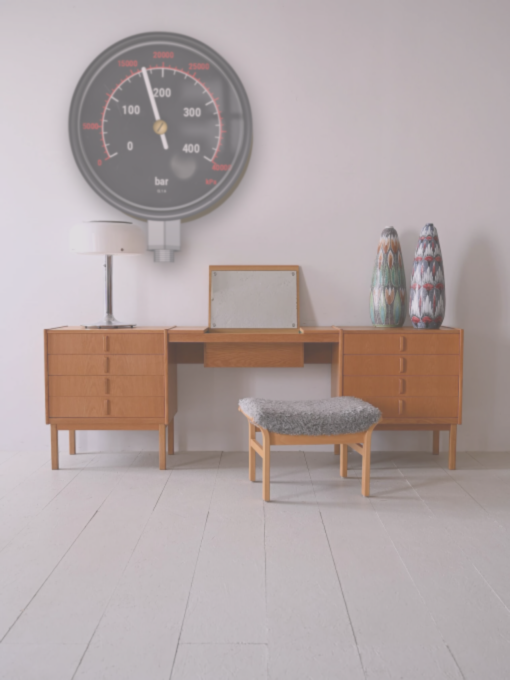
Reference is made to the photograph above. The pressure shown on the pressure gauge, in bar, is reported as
170 bar
